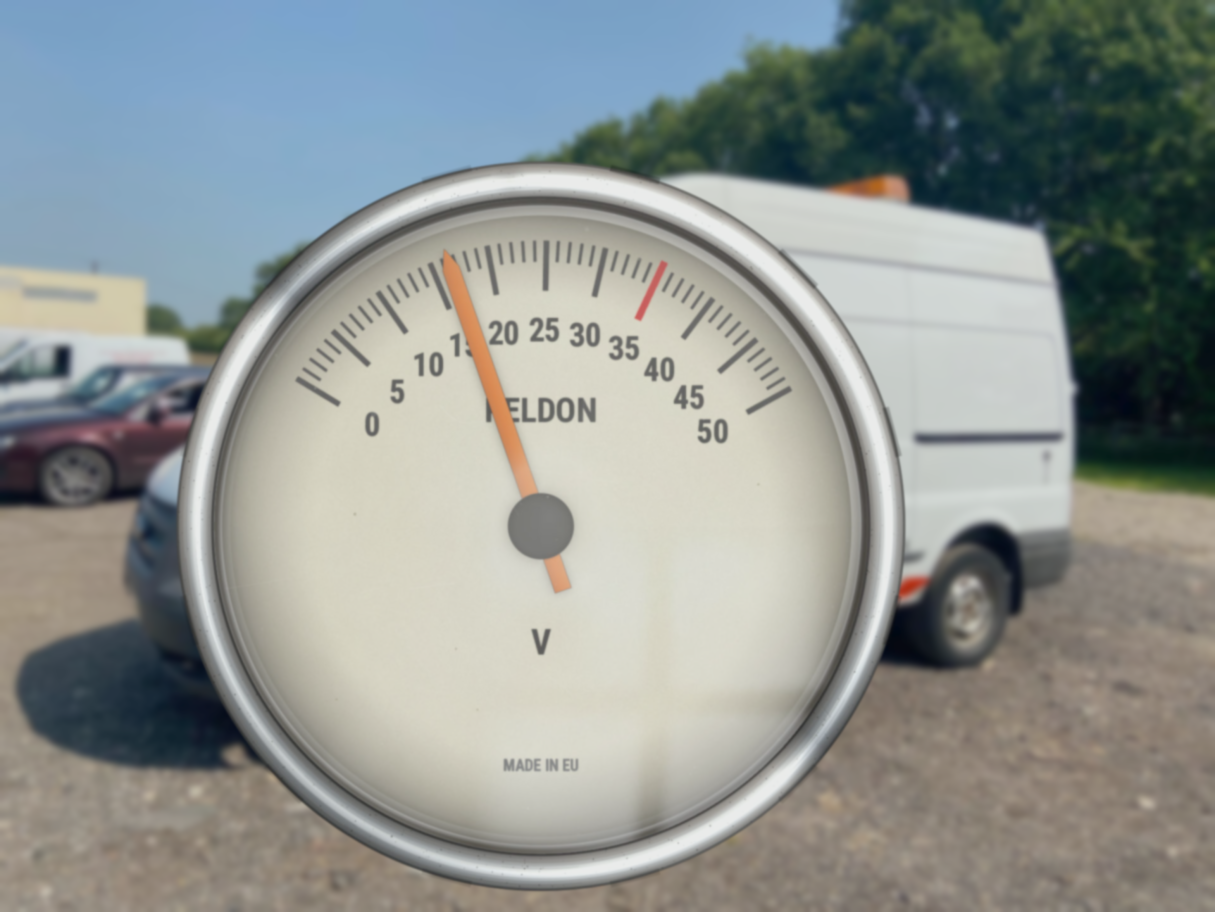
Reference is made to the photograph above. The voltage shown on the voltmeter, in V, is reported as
16.5 V
